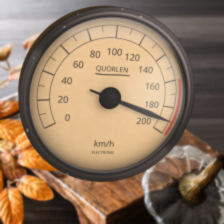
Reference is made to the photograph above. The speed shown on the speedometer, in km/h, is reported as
190 km/h
